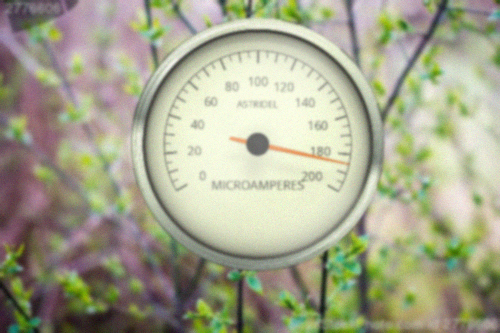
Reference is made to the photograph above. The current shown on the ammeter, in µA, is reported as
185 µA
